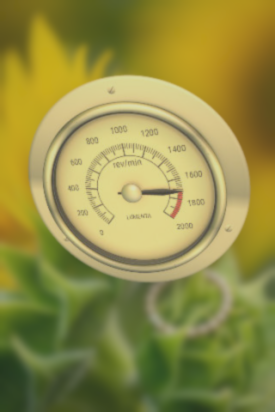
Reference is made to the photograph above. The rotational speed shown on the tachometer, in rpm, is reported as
1700 rpm
